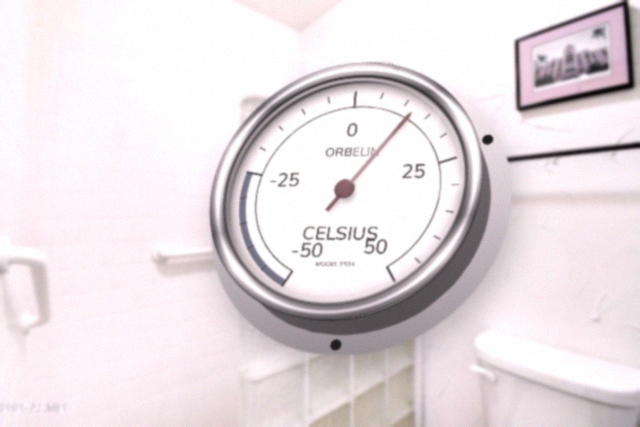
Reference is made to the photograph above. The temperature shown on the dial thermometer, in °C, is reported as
12.5 °C
